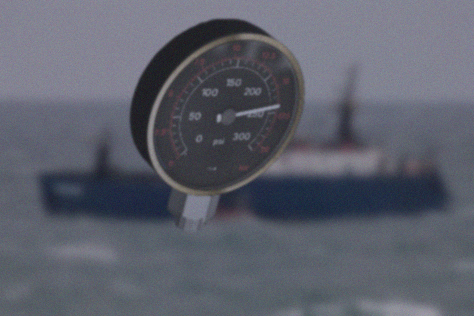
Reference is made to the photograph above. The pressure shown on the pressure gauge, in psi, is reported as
240 psi
